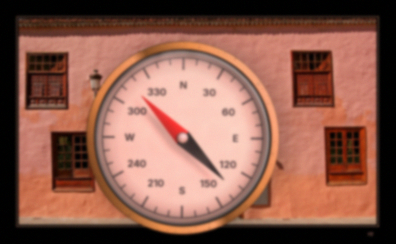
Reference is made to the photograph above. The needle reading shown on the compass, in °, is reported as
315 °
